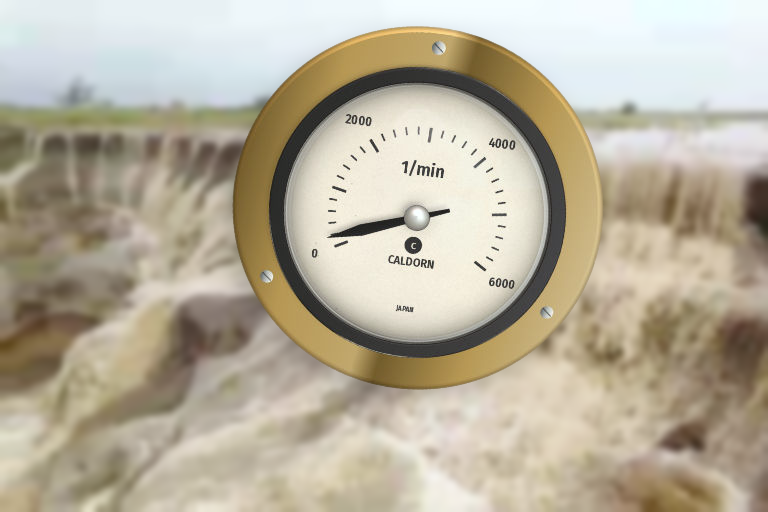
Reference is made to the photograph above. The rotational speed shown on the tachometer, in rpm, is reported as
200 rpm
